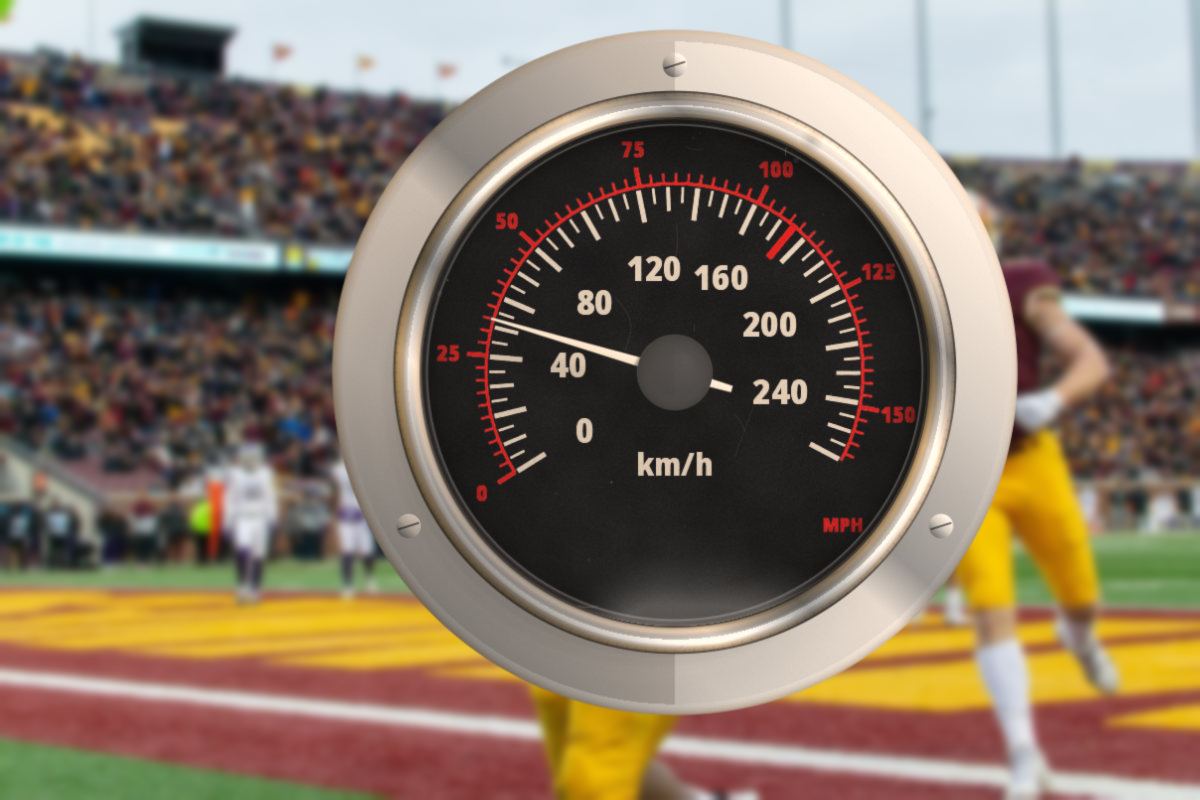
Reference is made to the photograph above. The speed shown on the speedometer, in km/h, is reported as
52.5 km/h
